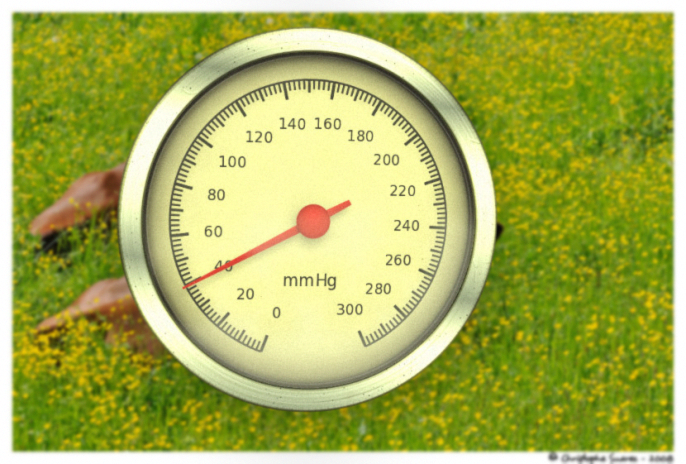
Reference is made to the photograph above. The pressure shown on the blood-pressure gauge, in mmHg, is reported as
40 mmHg
